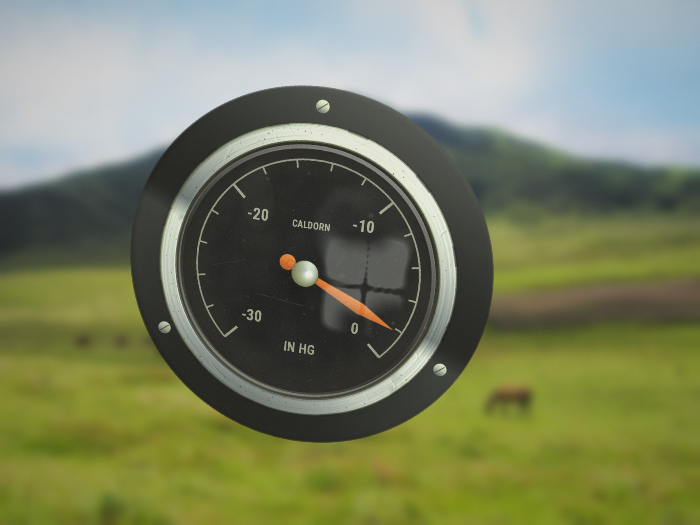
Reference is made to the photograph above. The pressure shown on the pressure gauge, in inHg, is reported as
-2 inHg
